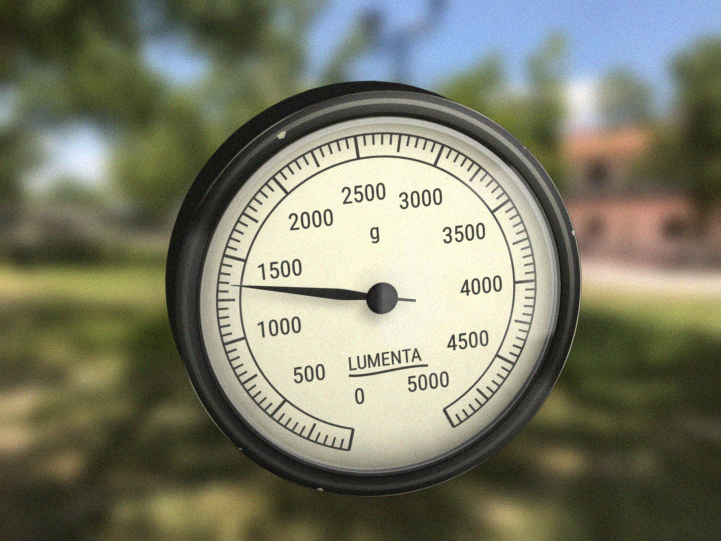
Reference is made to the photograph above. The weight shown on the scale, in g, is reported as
1350 g
